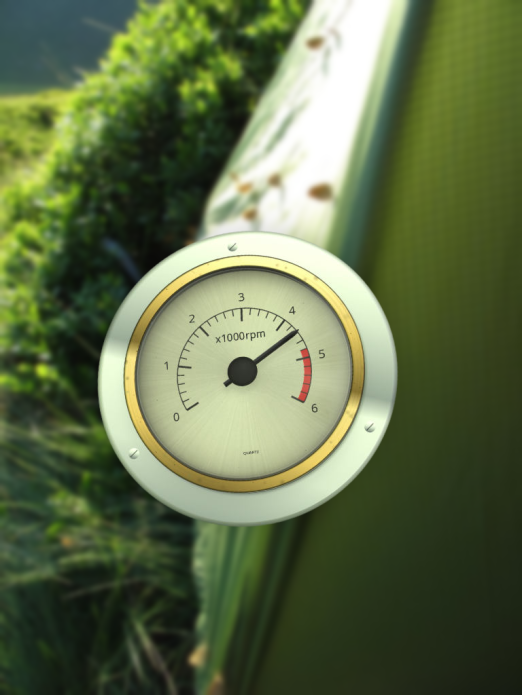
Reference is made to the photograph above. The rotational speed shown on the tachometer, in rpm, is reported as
4400 rpm
